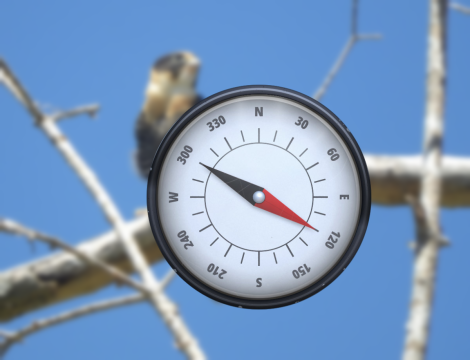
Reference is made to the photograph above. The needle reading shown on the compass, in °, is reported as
120 °
